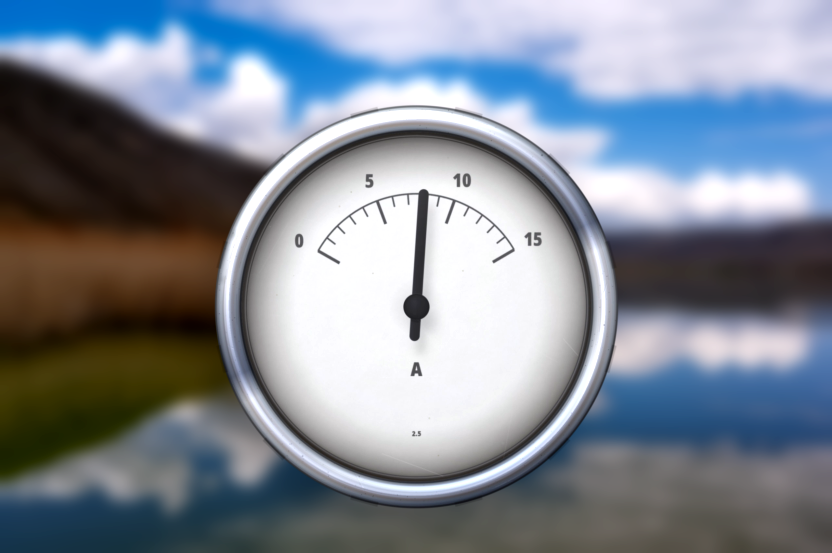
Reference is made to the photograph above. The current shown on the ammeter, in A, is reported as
8 A
